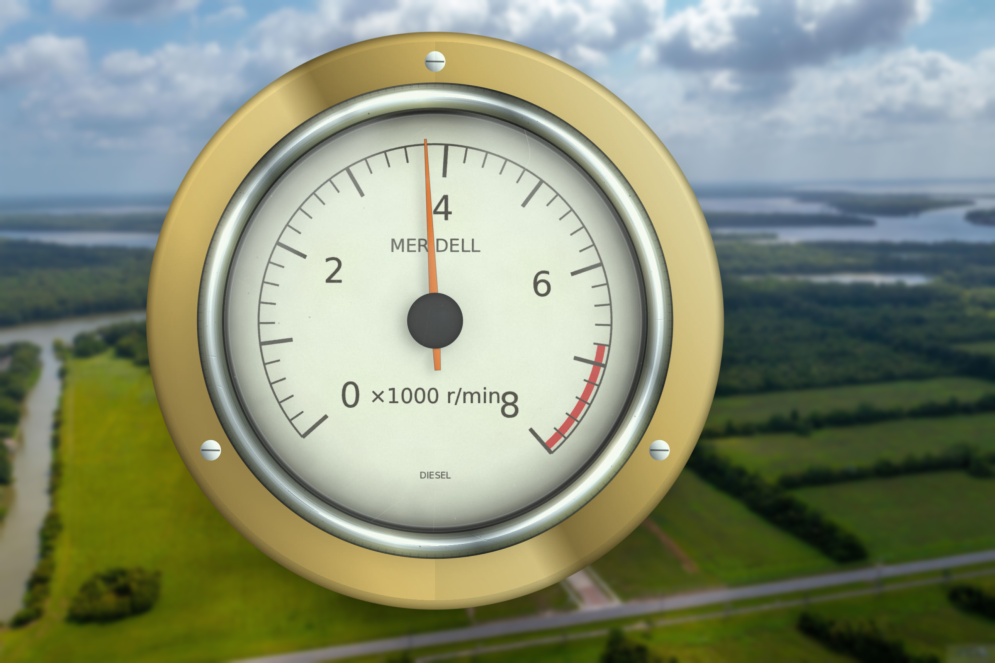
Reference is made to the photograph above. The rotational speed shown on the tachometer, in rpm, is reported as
3800 rpm
